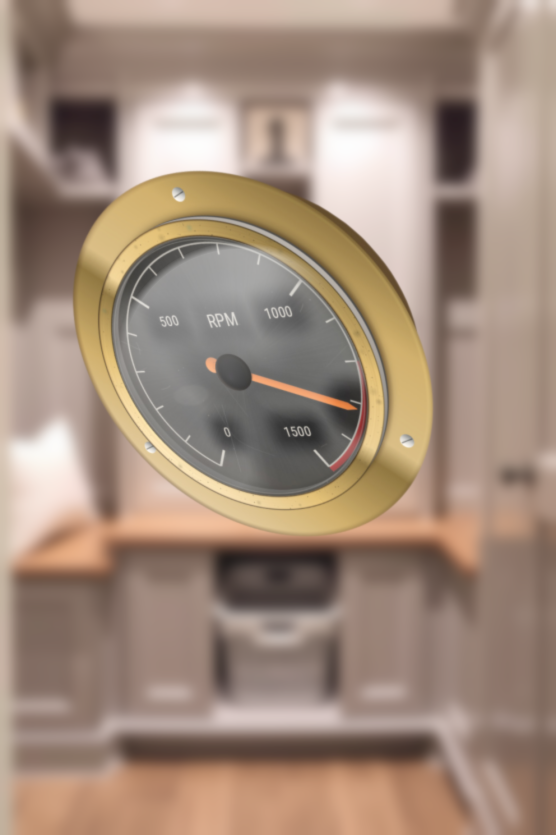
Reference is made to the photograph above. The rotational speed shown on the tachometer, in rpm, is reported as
1300 rpm
